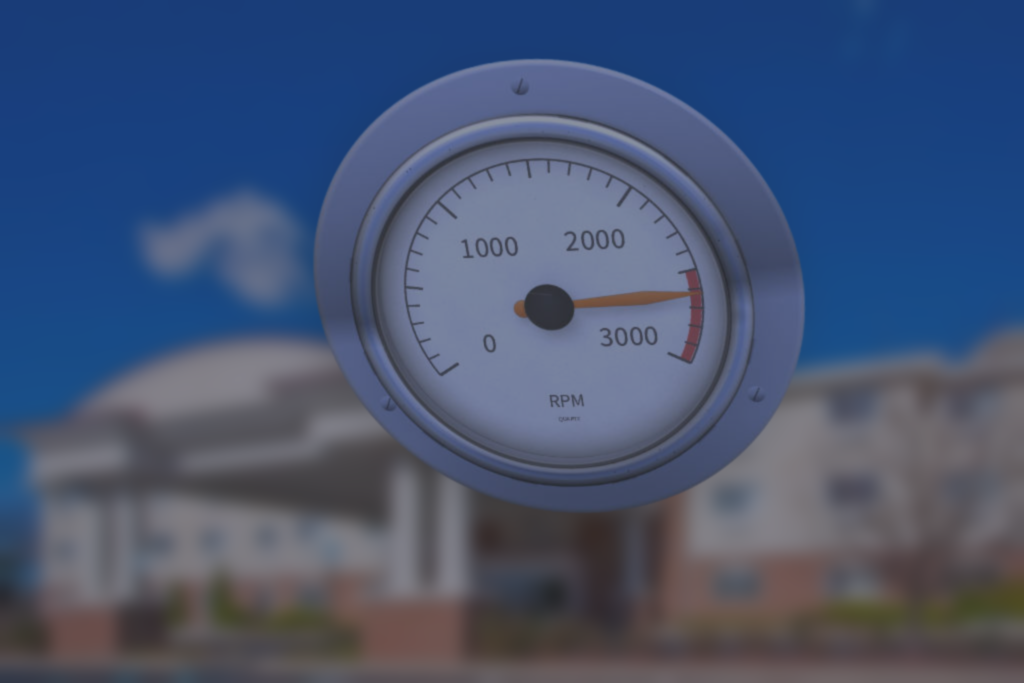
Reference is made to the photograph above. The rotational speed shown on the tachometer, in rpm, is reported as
2600 rpm
